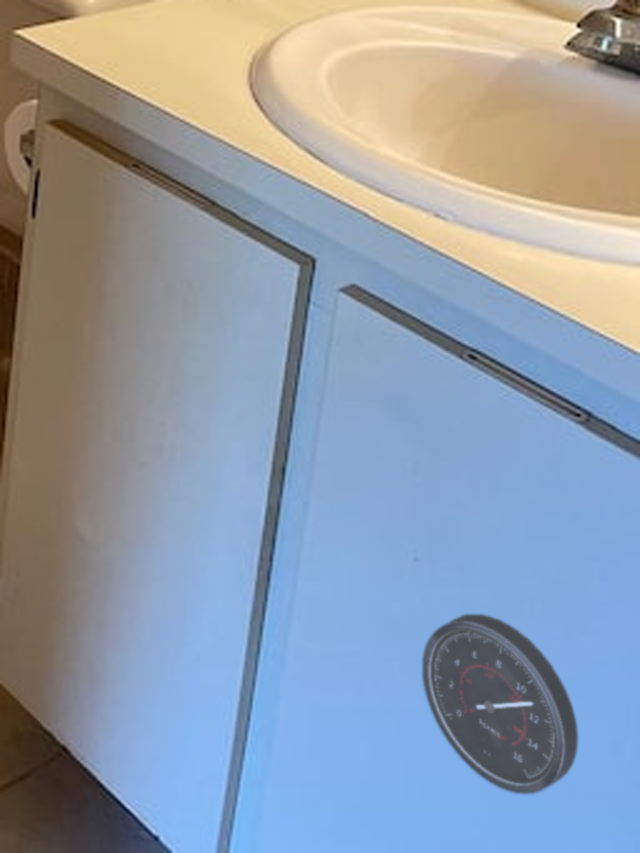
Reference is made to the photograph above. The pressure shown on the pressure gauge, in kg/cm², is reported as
11 kg/cm²
